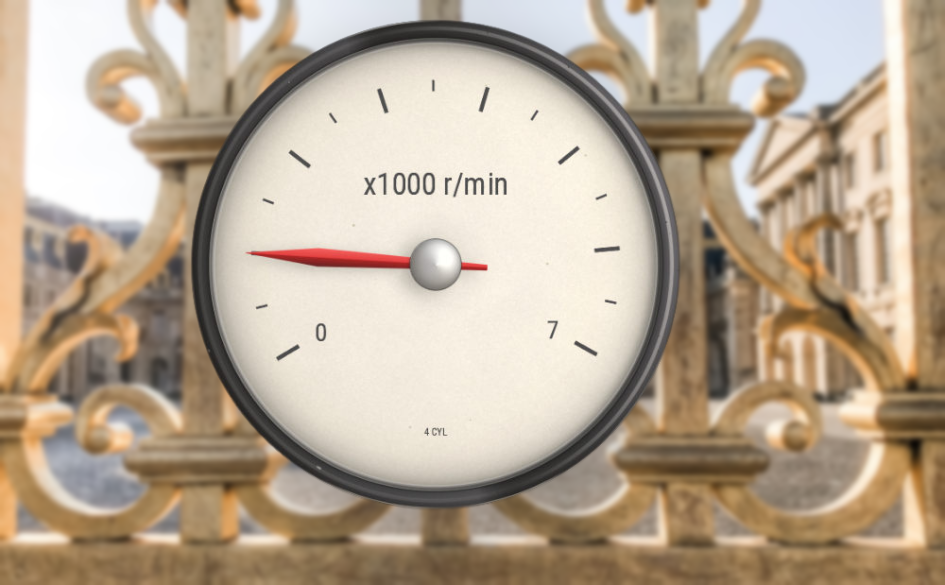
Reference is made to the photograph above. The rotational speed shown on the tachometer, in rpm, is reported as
1000 rpm
